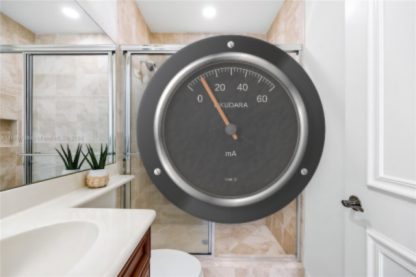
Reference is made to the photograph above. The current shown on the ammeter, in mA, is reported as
10 mA
